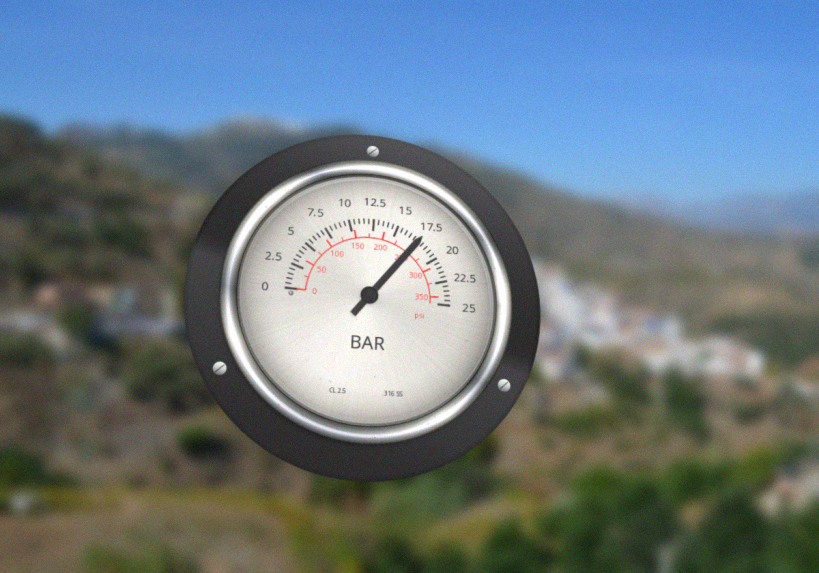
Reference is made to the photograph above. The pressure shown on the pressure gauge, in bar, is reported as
17.5 bar
